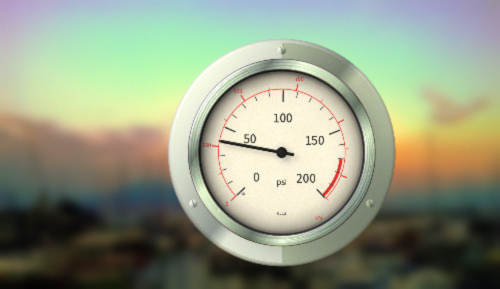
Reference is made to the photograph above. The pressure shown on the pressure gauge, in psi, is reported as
40 psi
